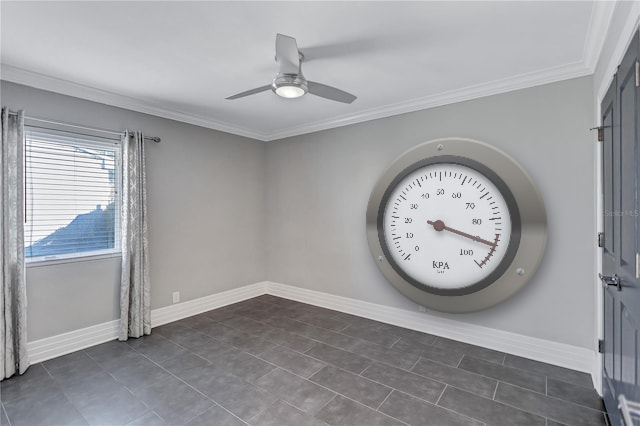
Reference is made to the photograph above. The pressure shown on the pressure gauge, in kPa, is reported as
90 kPa
